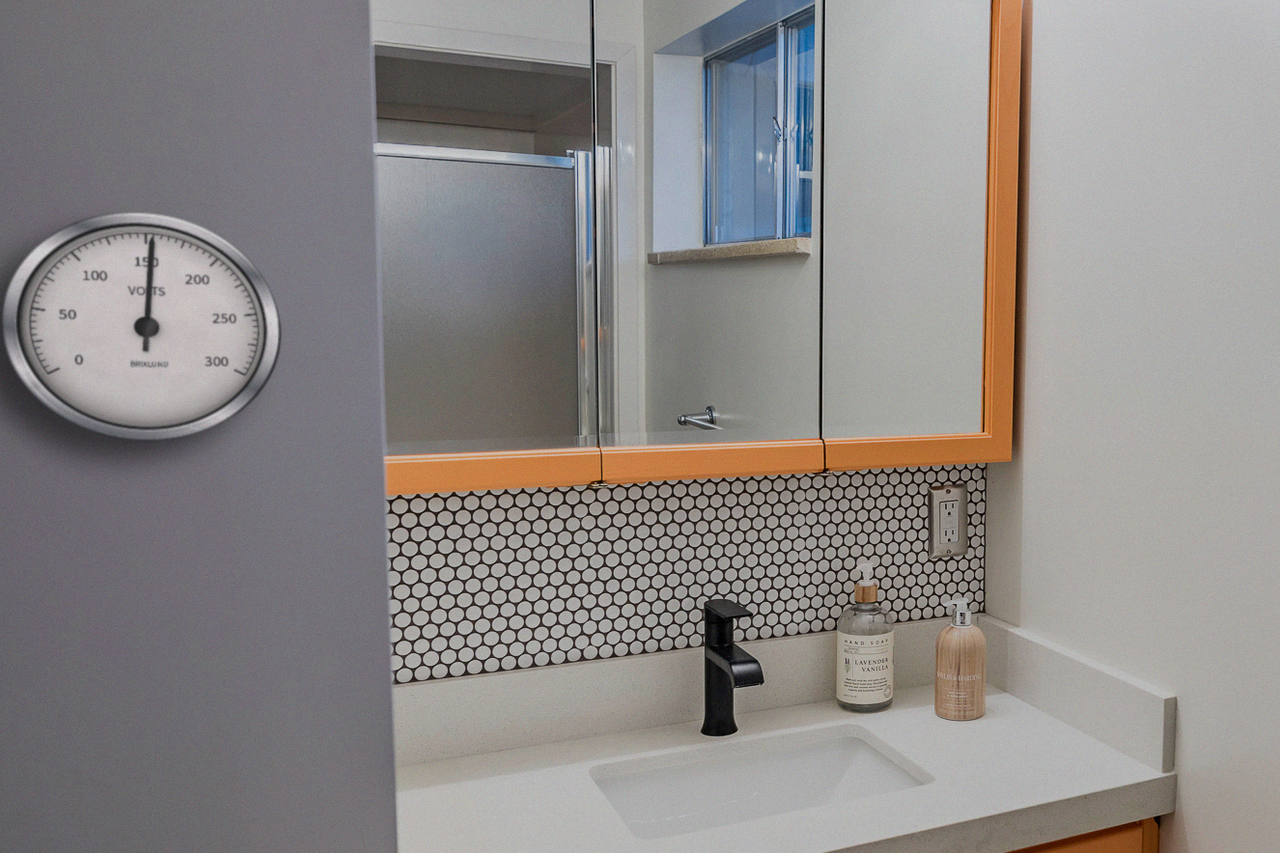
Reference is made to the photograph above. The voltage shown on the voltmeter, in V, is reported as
155 V
